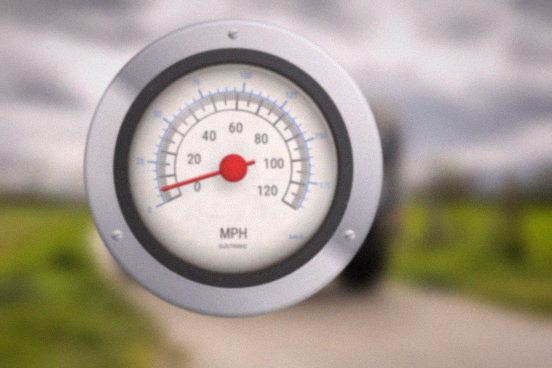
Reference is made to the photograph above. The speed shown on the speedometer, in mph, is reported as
5 mph
